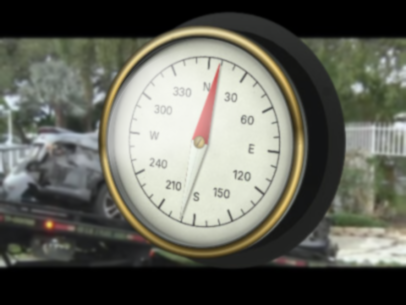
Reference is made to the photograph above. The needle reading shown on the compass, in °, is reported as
10 °
